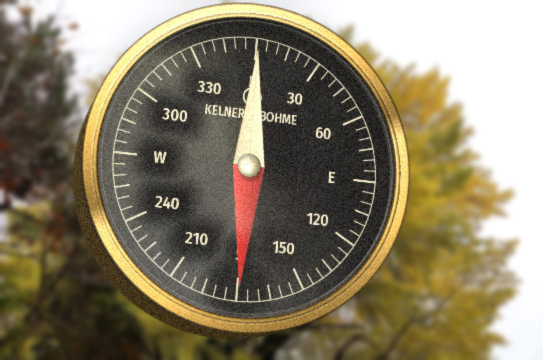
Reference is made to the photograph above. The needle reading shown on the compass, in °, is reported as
180 °
